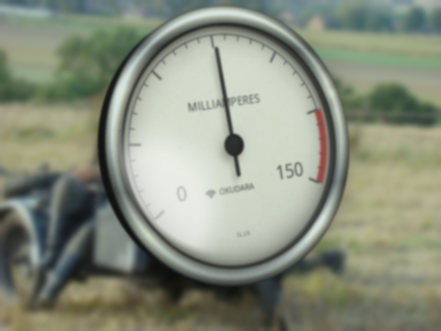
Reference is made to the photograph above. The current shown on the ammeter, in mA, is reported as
75 mA
